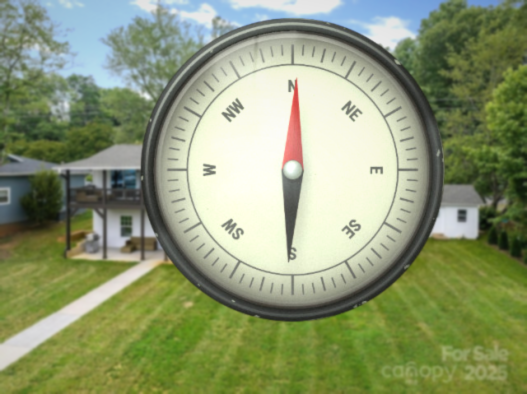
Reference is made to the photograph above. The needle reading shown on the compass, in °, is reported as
2.5 °
